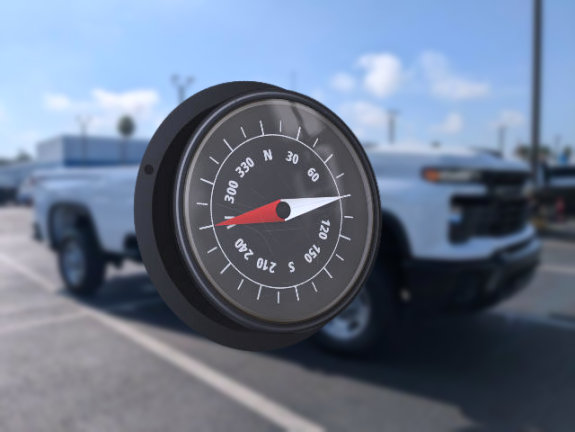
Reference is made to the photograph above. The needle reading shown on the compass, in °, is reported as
270 °
